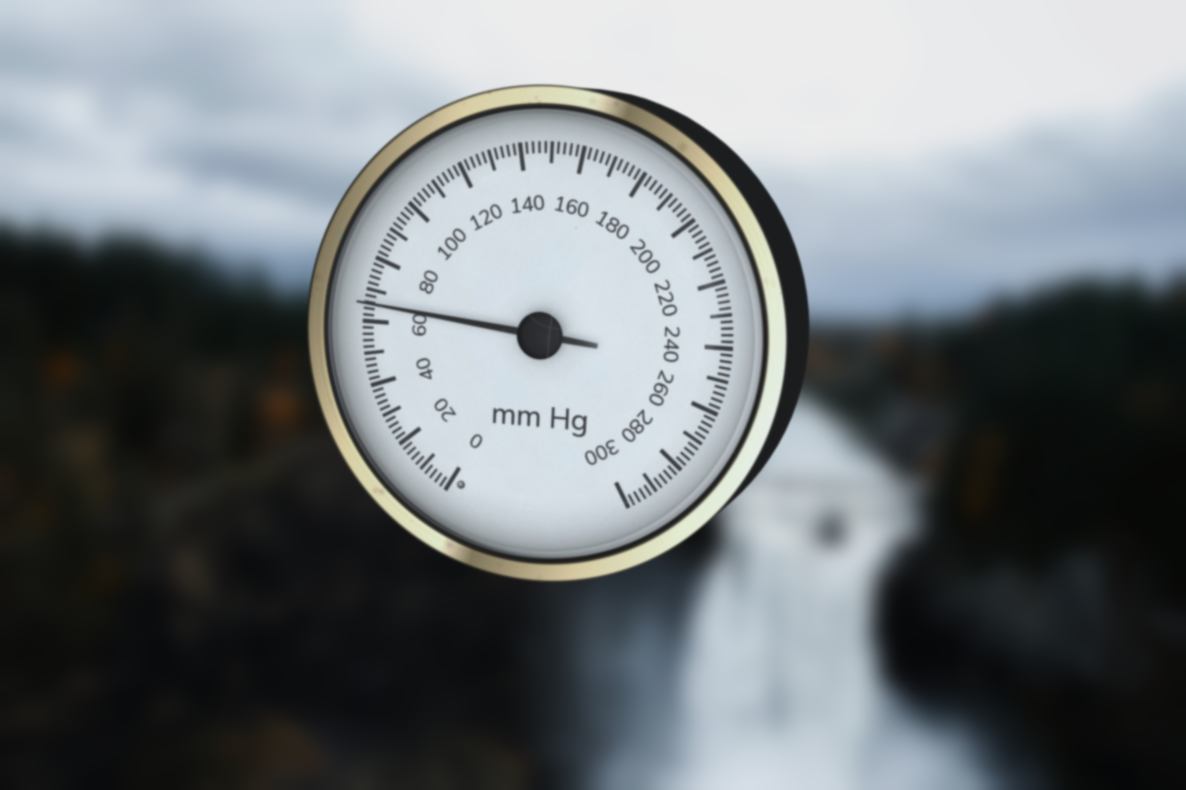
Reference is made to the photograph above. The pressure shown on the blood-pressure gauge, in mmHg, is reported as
66 mmHg
